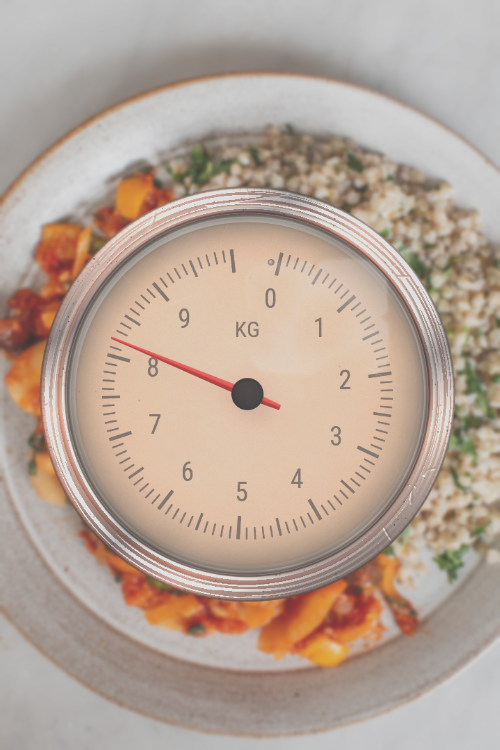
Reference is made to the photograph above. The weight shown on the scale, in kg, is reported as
8.2 kg
